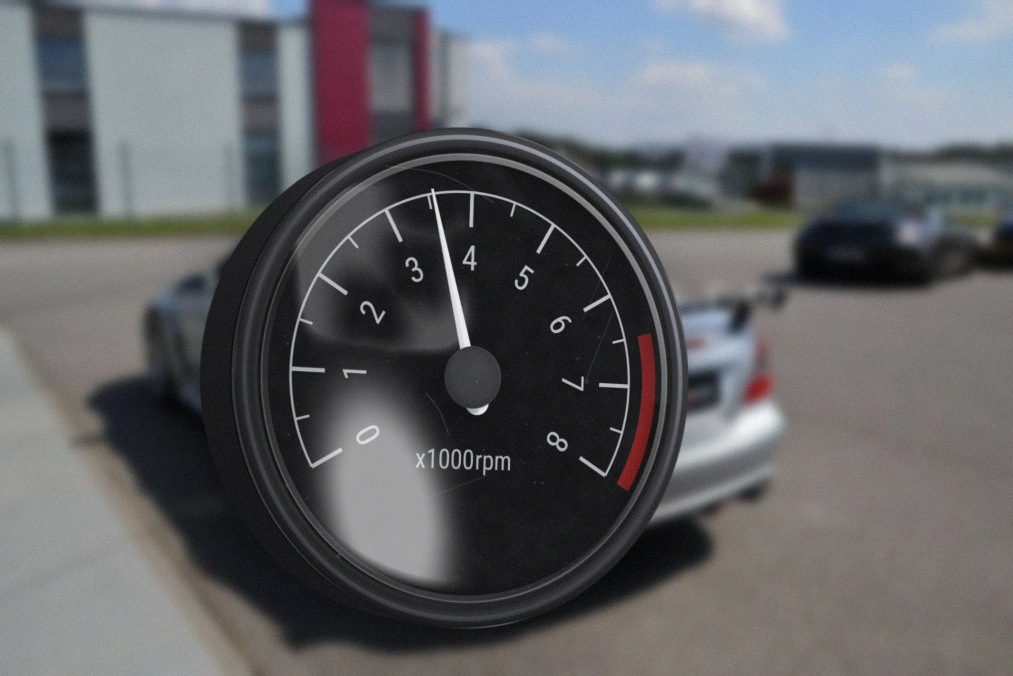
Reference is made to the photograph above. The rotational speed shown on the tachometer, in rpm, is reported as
3500 rpm
